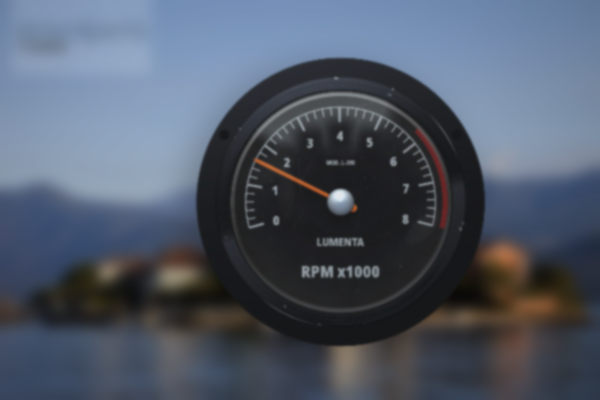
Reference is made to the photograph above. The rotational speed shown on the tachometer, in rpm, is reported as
1600 rpm
